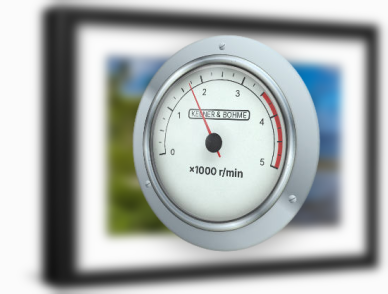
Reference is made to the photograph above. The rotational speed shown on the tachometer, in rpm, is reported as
1750 rpm
